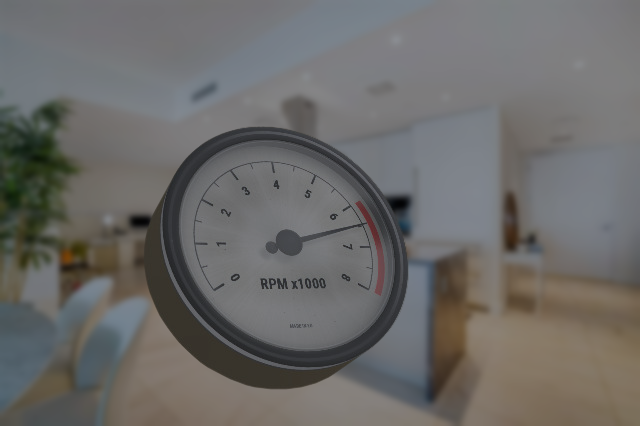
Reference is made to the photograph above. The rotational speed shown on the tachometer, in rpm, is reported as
6500 rpm
